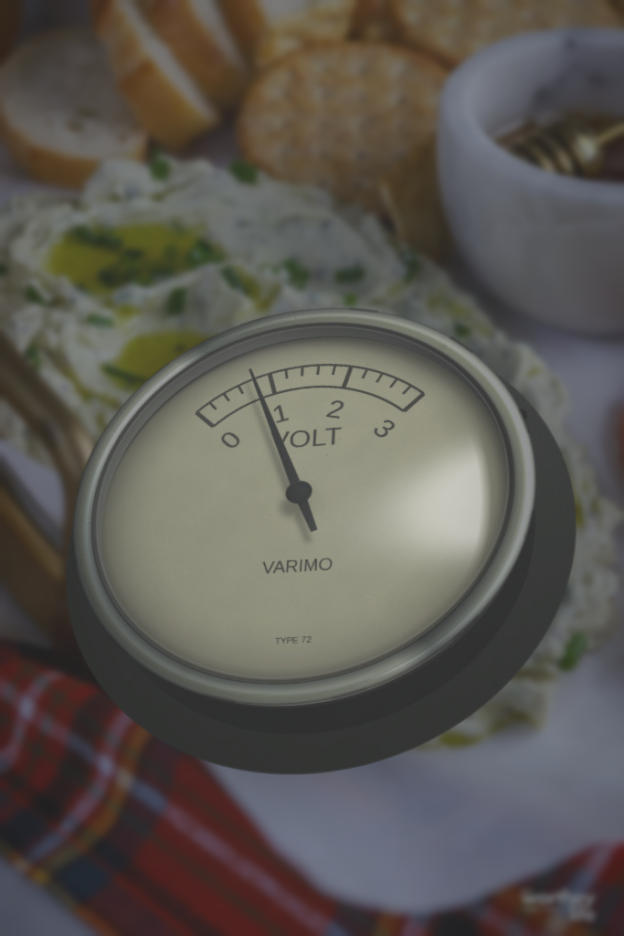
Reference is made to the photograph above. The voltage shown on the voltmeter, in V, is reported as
0.8 V
